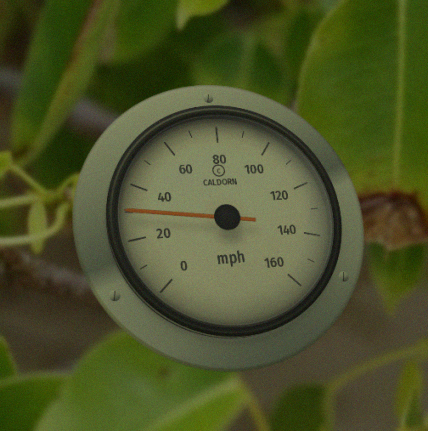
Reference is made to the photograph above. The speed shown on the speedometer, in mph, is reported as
30 mph
